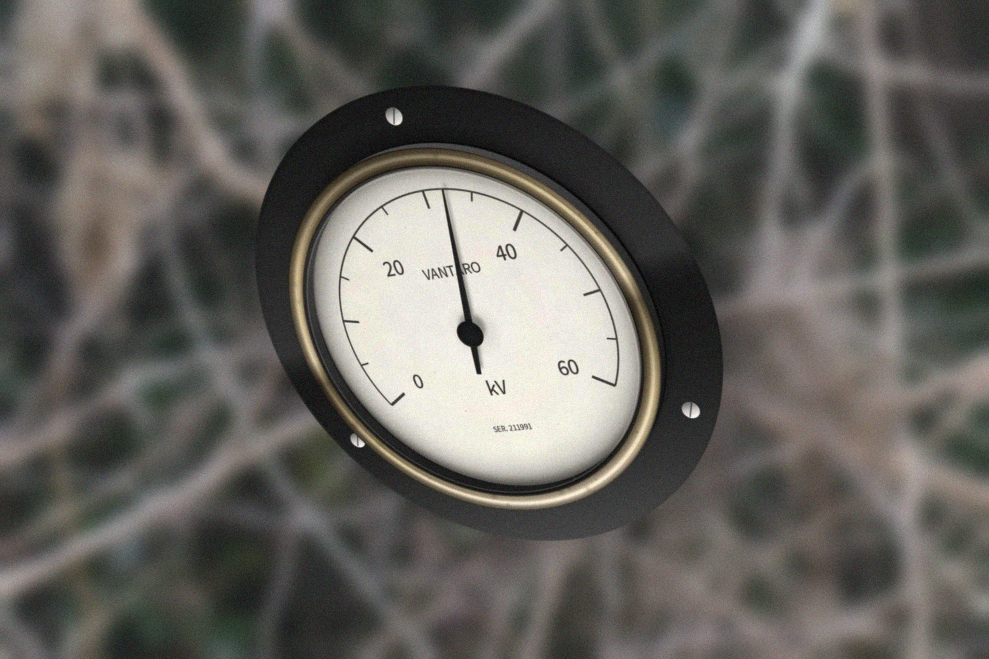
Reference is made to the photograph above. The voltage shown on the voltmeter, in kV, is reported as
32.5 kV
